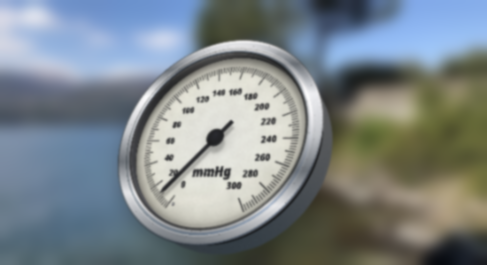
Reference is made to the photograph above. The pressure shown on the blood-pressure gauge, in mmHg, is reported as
10 mmHg
